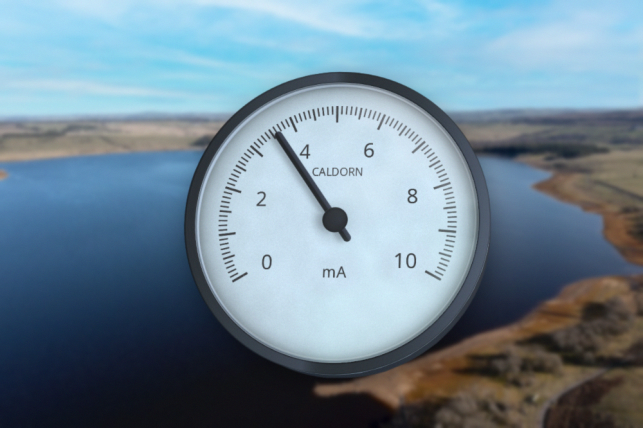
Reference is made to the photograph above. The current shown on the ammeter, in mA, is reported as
3.6 mA
